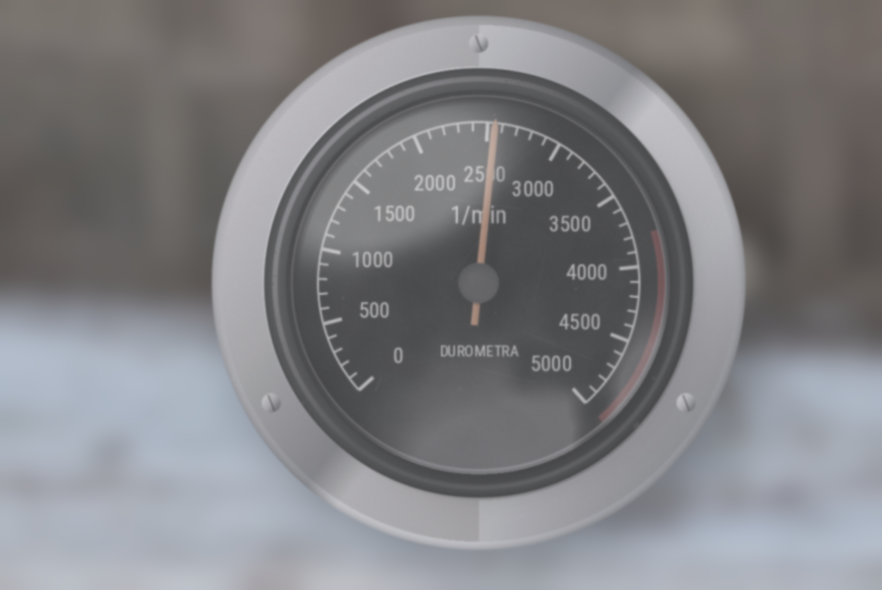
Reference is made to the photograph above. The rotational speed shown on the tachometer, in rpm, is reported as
2550 rpm
